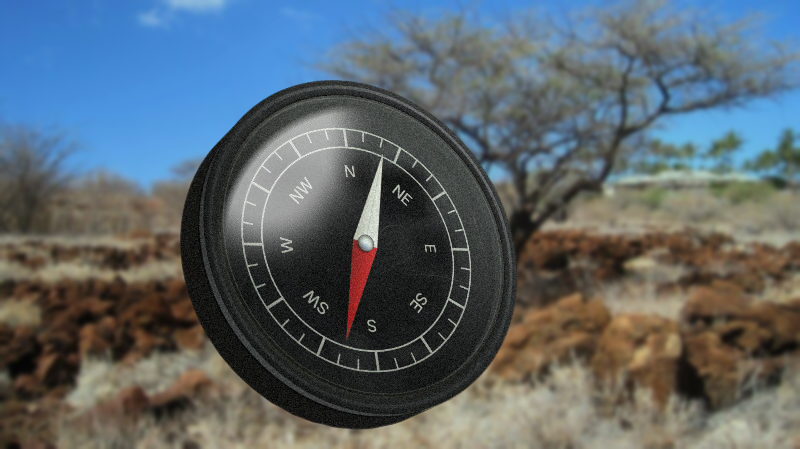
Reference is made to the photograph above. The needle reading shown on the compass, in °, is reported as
200 °
